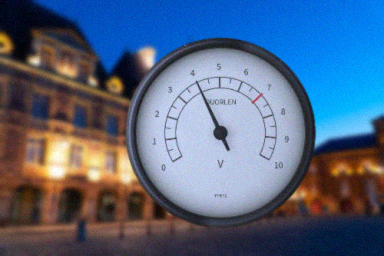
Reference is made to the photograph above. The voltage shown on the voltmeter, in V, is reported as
4 V
